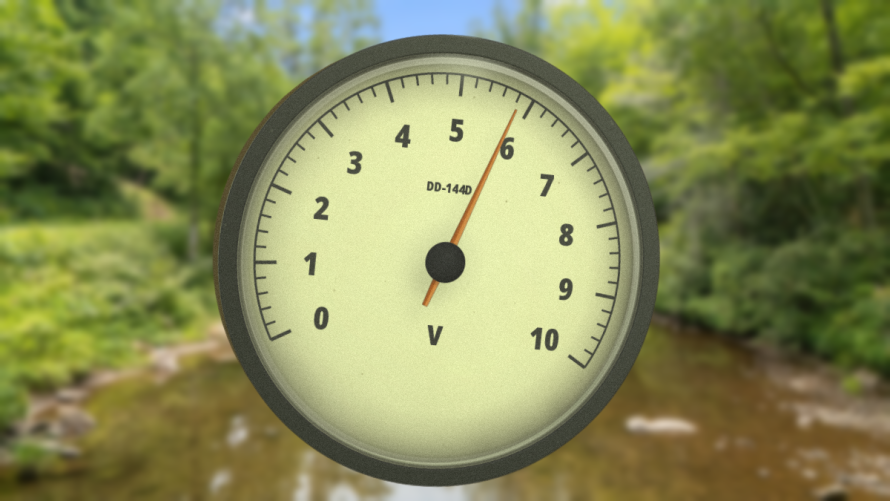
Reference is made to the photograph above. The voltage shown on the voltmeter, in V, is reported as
5.8 V
